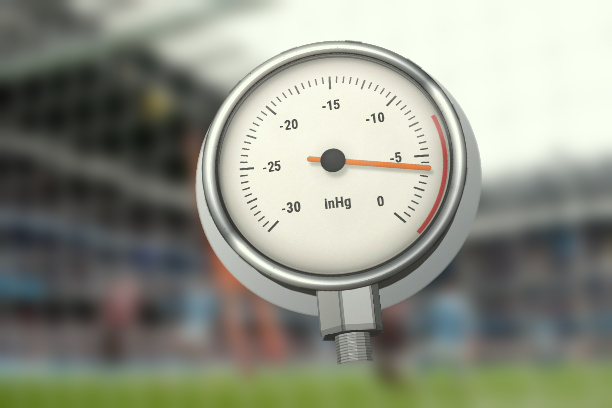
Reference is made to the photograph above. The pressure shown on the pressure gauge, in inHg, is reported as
-4 inHg
